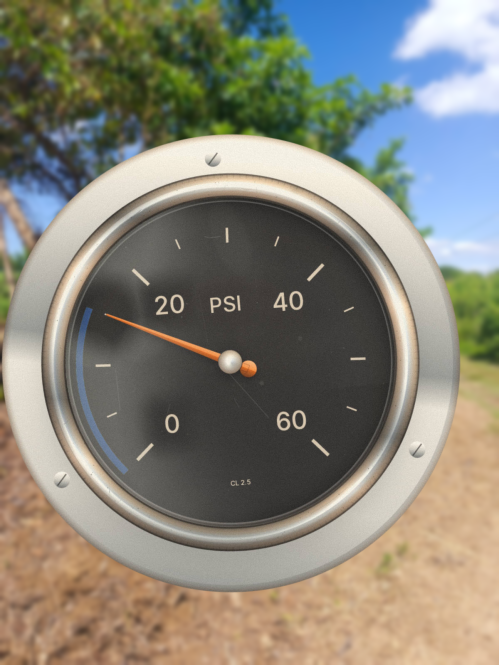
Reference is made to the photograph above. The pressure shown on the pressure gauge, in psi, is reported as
15 psi
